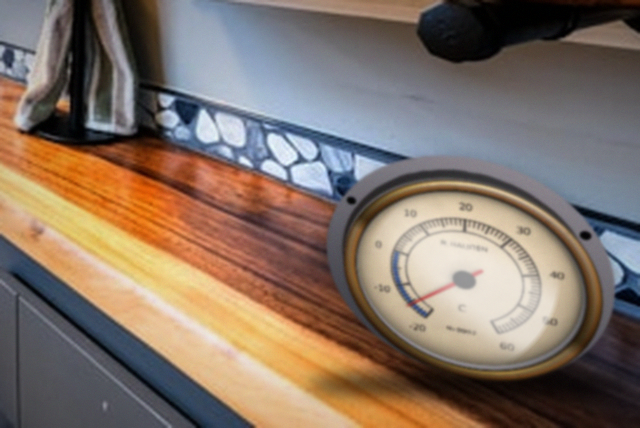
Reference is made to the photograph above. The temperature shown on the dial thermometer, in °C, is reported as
-15 °C
